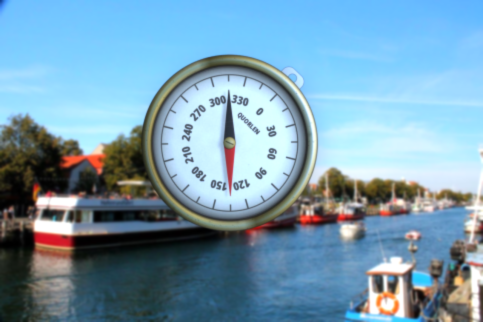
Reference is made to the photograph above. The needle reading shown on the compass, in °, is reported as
135 °
